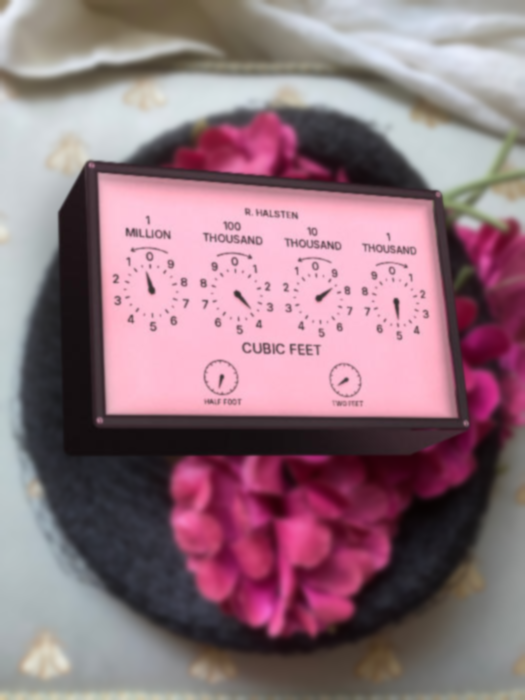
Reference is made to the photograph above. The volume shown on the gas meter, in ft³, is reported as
38500 ft³
